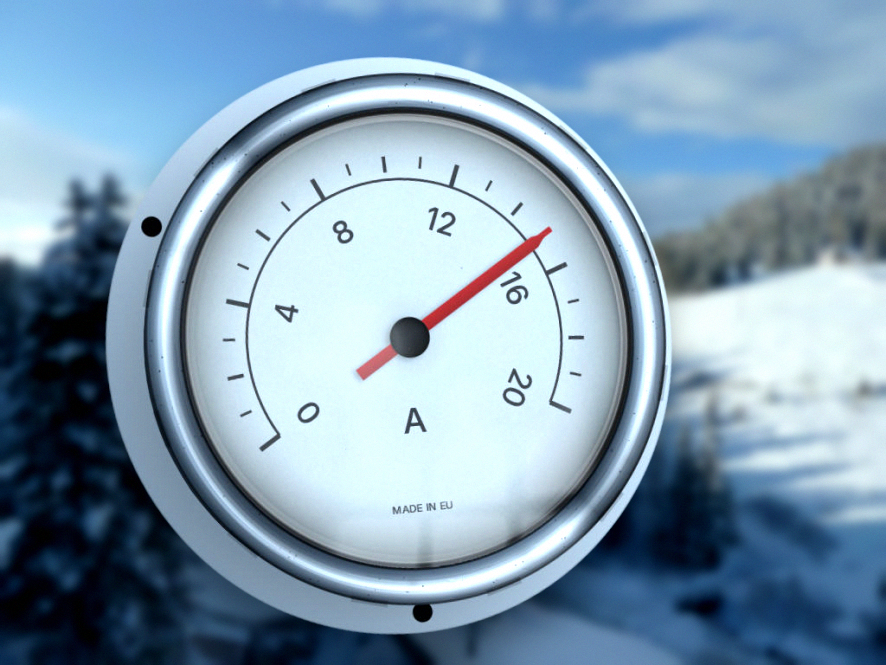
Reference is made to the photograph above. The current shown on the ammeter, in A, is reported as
15 A
